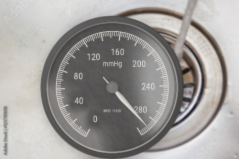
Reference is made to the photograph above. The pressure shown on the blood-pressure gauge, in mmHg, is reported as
290 mmHg
